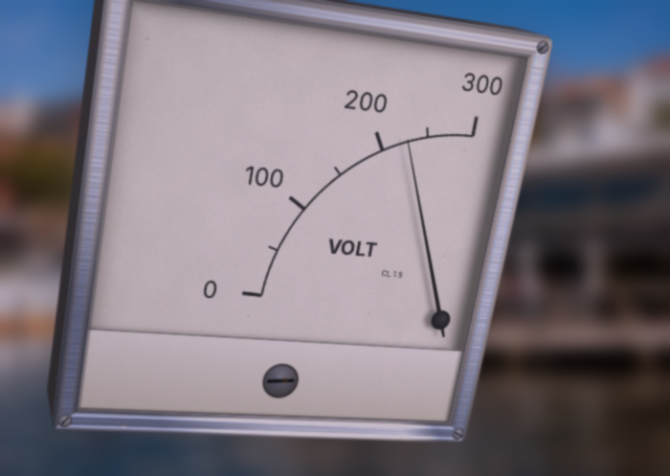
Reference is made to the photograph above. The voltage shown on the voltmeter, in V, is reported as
225 V
